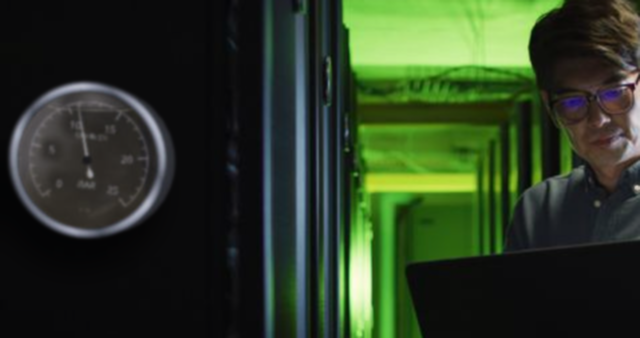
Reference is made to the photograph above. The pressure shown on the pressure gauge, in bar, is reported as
11 bar
